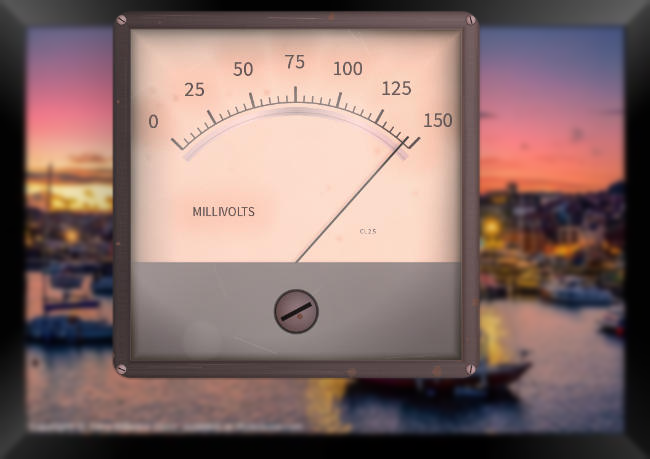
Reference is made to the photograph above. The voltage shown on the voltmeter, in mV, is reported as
145 mV
